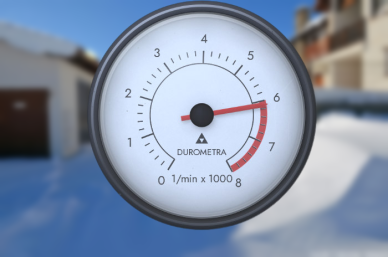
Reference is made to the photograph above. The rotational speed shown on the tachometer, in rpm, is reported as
6100 rpm
